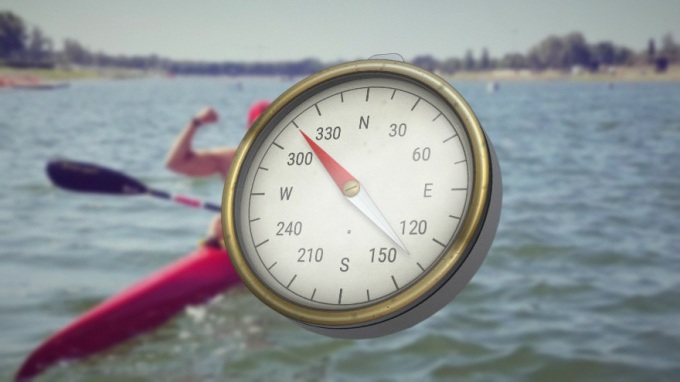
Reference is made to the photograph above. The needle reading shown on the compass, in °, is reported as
315 °
